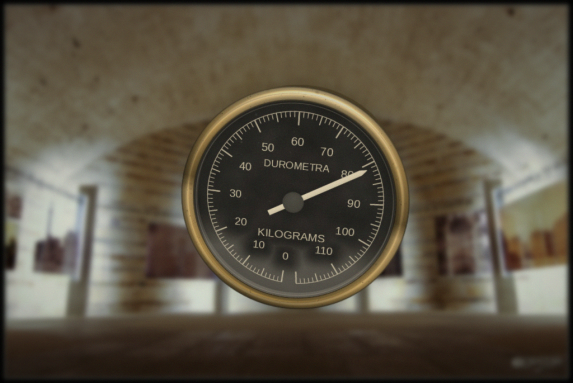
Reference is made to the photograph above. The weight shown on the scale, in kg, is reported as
81 kg
